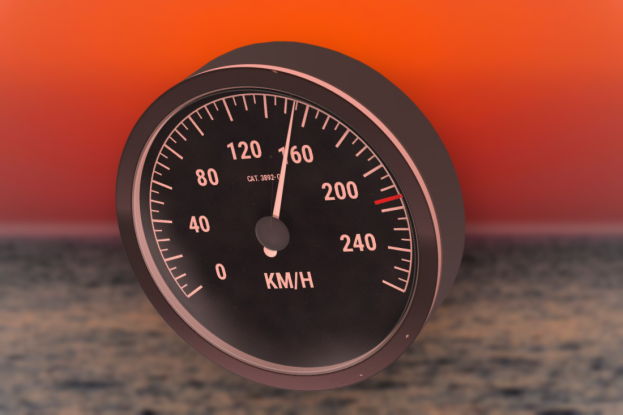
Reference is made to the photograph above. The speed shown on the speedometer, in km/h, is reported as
155 km/h
